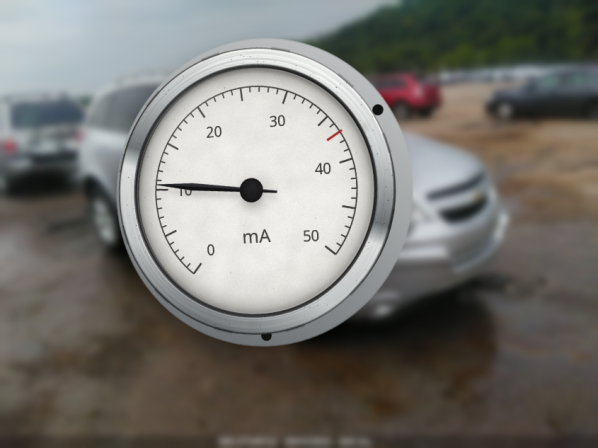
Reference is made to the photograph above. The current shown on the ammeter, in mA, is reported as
10.5 mA
